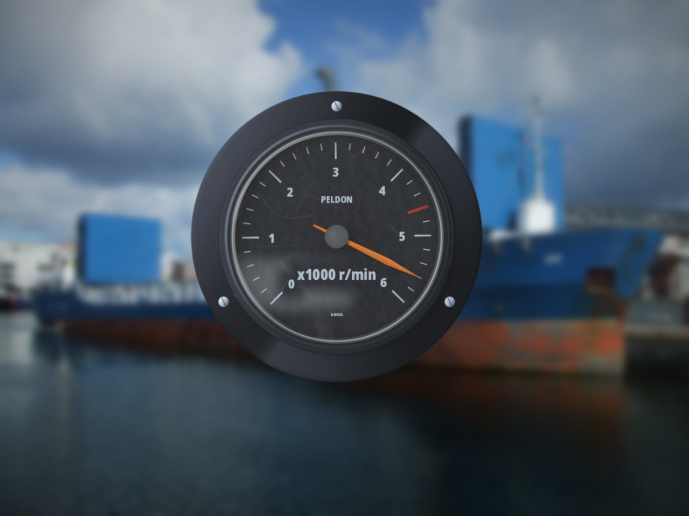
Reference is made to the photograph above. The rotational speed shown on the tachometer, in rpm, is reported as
5600 rpm
